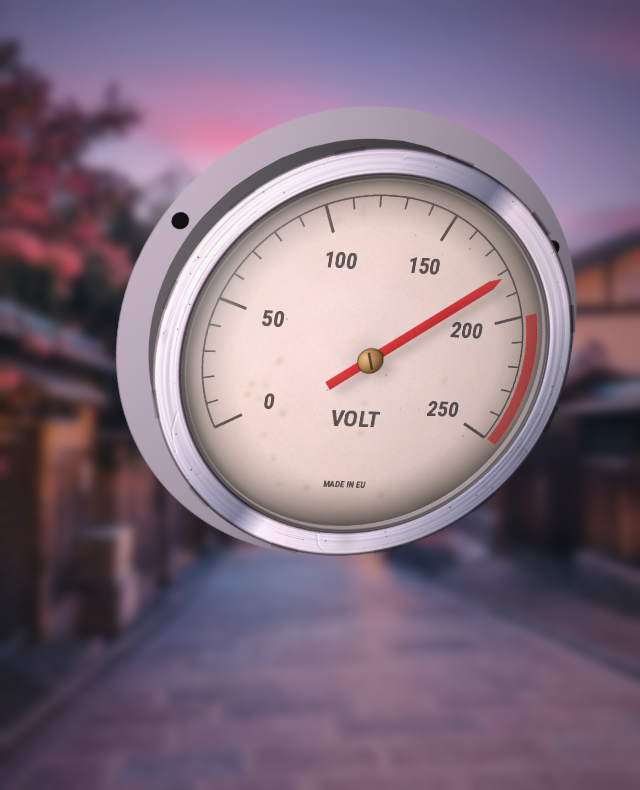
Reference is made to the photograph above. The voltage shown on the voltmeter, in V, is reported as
180 V
